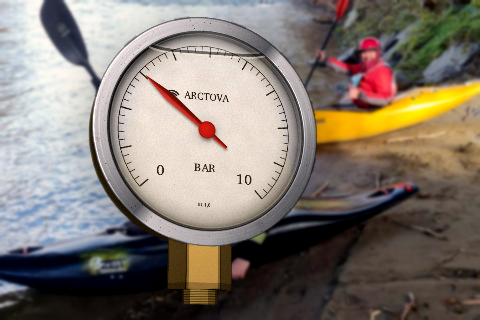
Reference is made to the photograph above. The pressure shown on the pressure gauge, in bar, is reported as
3 bar
